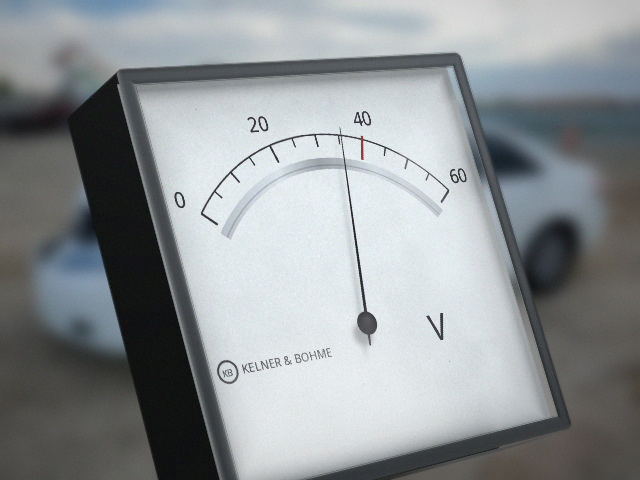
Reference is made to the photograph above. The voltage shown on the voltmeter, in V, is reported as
35 V
